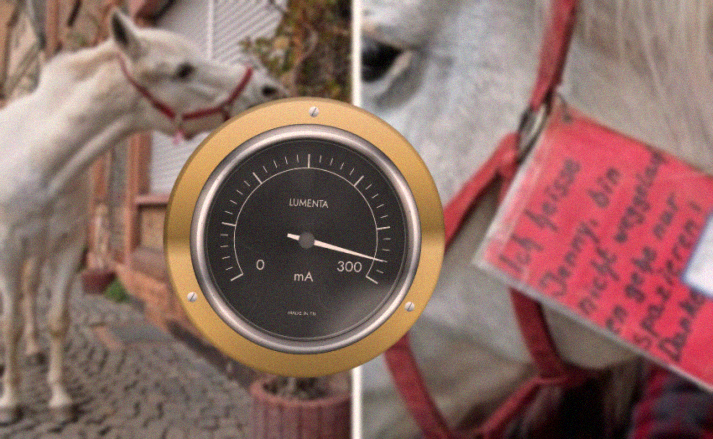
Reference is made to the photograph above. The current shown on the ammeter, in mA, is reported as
280 mA
